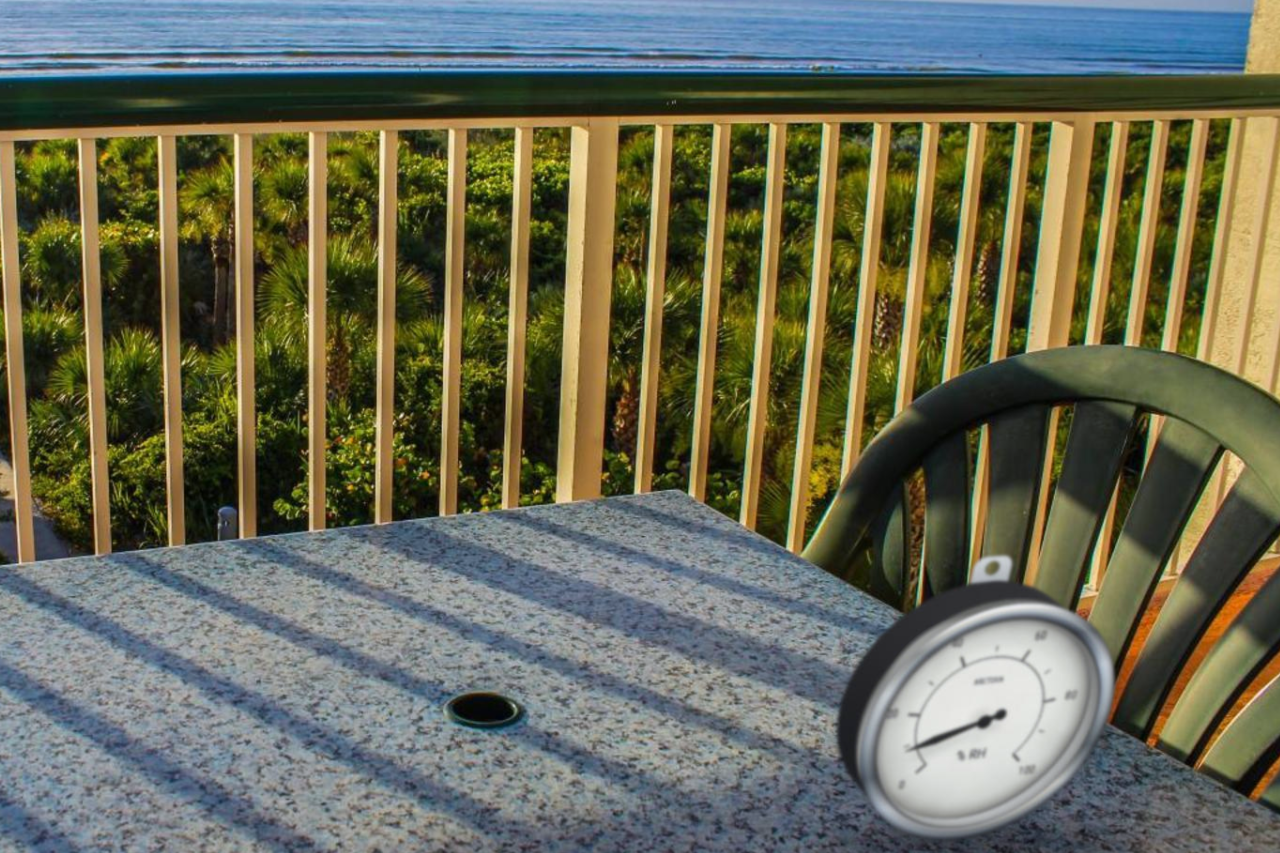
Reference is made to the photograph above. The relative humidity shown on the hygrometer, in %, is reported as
10 %
